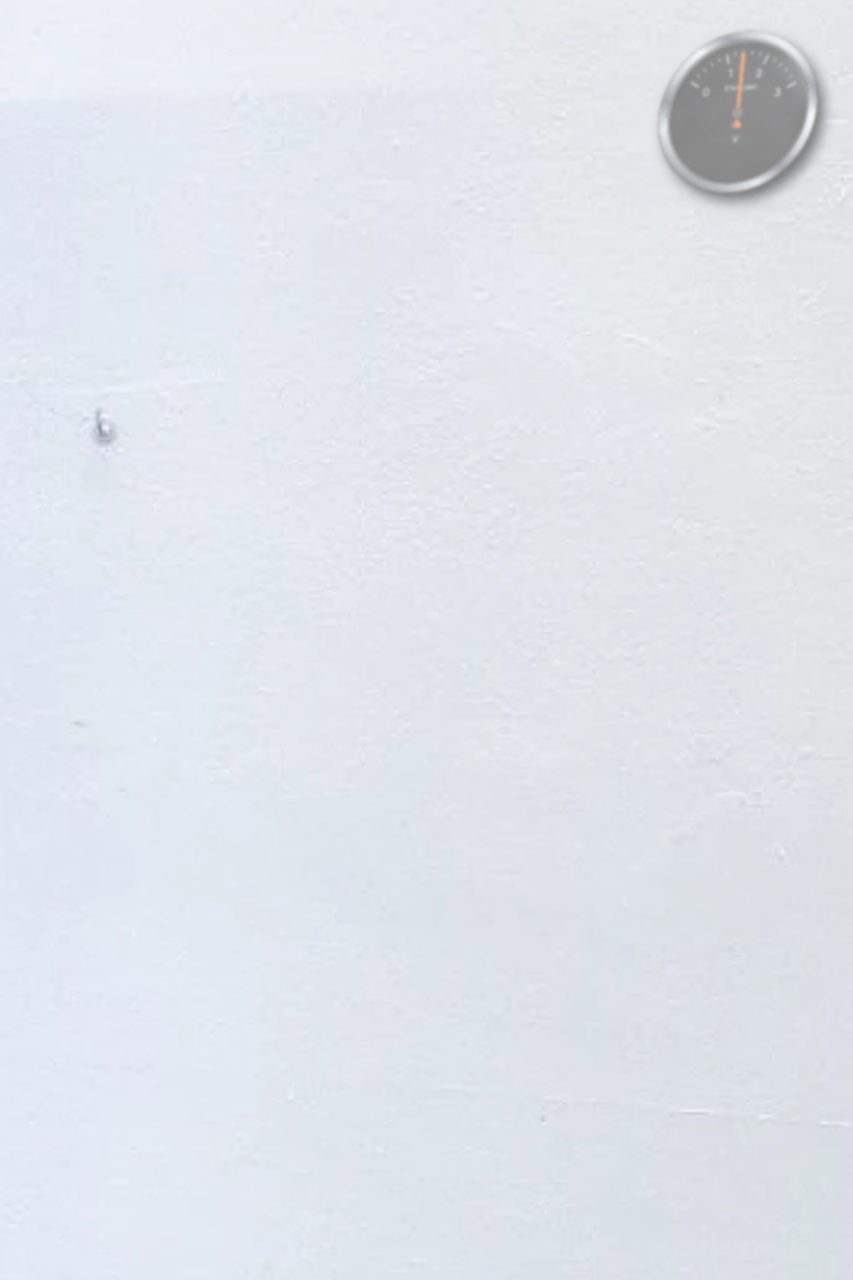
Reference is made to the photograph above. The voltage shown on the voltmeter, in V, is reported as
1.4 V
